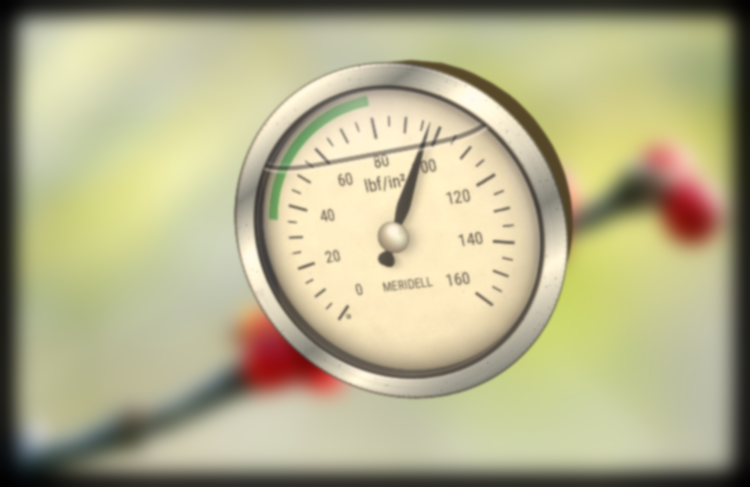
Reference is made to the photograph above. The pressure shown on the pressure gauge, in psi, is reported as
97.5 psi
